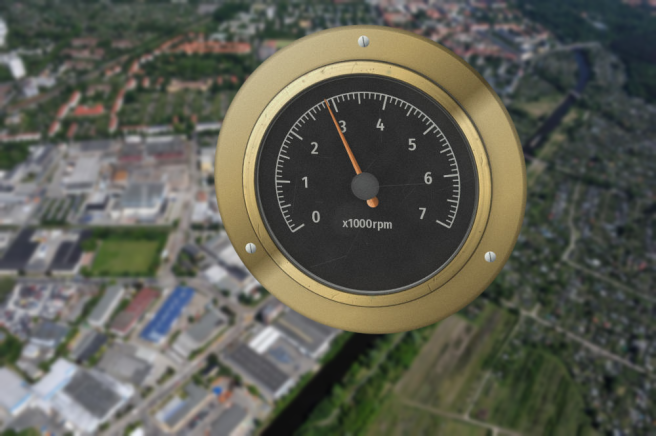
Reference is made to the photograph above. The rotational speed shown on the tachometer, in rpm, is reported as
2900 rpm
